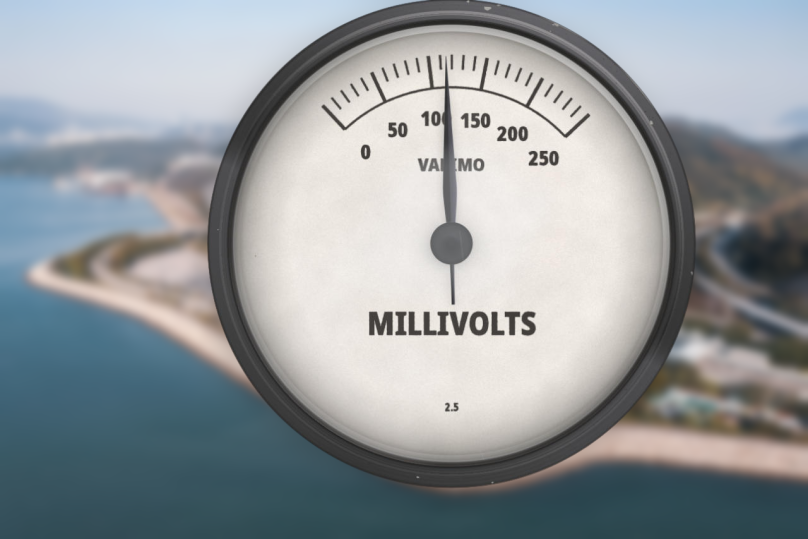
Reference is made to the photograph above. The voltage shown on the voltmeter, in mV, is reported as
115 mV
